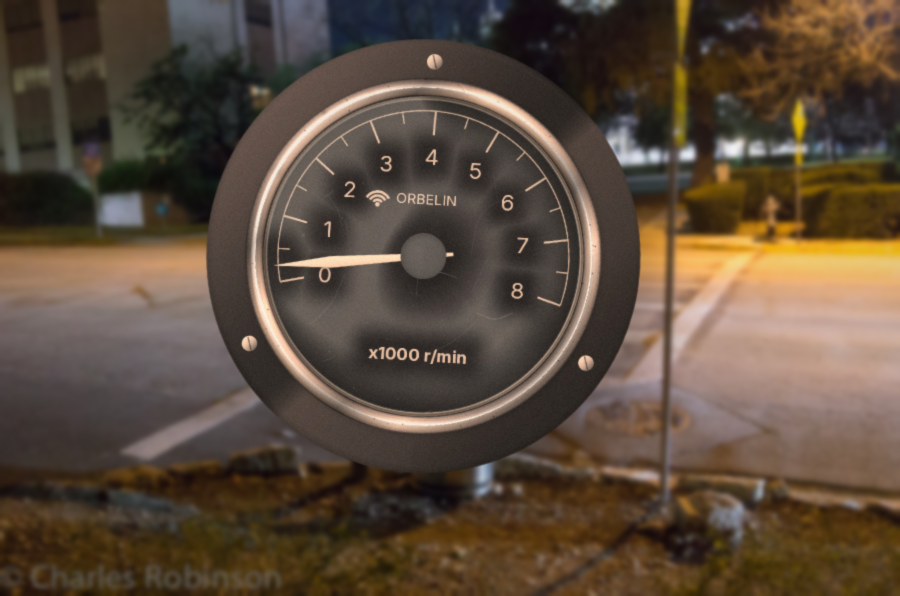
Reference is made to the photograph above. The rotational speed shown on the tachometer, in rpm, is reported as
250 rpm
